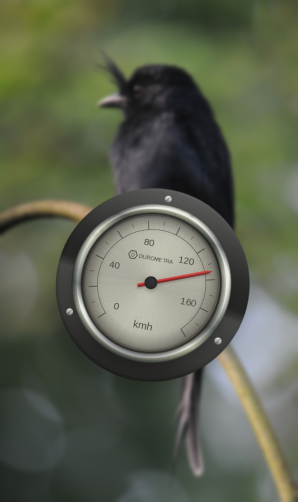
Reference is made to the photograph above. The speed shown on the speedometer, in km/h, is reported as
135 km/h
